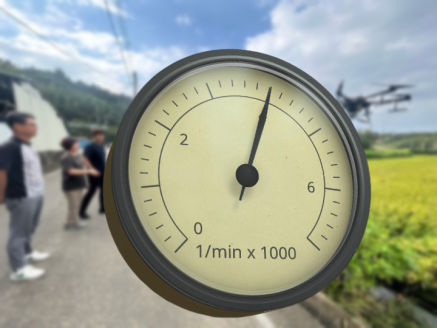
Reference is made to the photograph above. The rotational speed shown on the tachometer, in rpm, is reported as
4000 rpm
